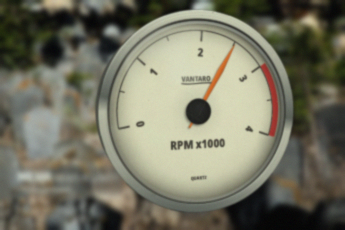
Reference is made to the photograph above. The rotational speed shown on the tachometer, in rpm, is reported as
2500 rpm
